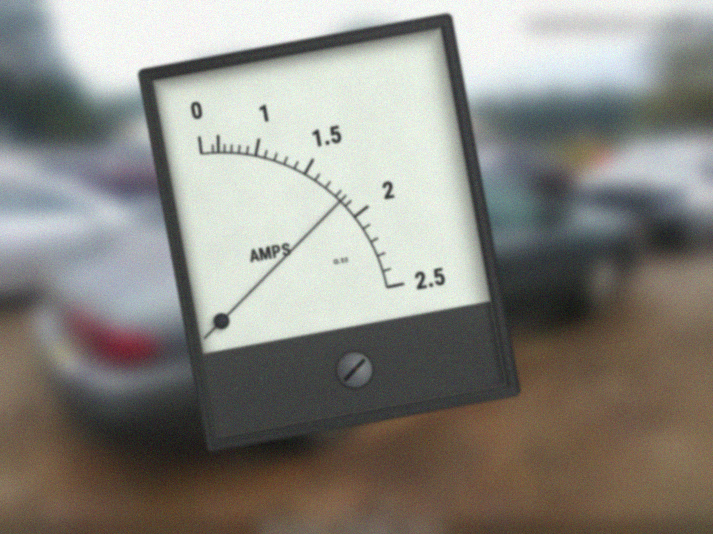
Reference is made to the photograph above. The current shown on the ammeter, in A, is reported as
1.85 A
